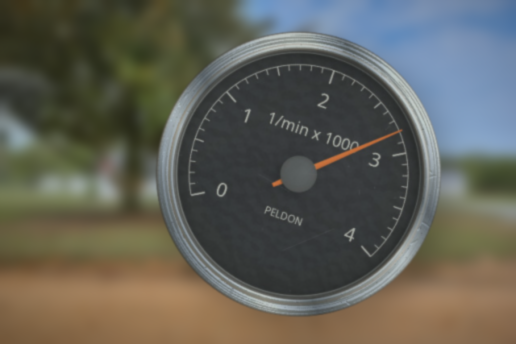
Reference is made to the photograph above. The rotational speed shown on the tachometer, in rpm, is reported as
2800 rpm
